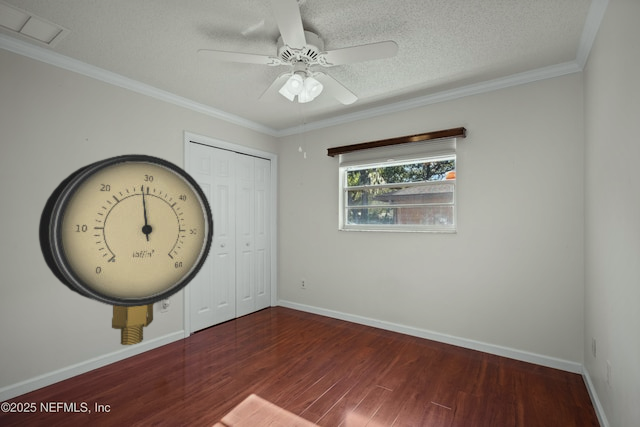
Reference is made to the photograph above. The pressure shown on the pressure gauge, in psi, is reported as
28 psi
